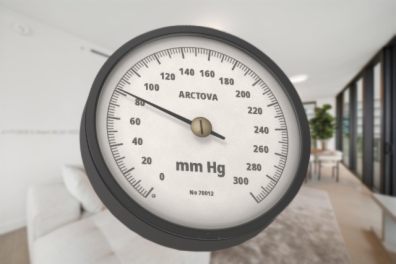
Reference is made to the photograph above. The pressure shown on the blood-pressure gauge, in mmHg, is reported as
80 mmHg
